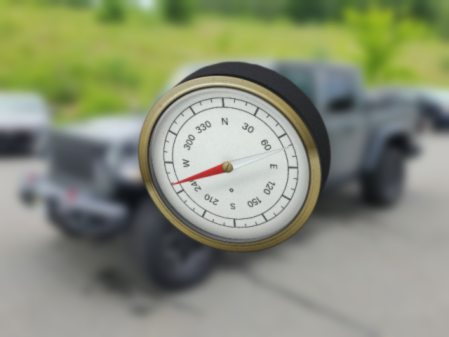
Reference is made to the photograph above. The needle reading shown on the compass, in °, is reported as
250 °
